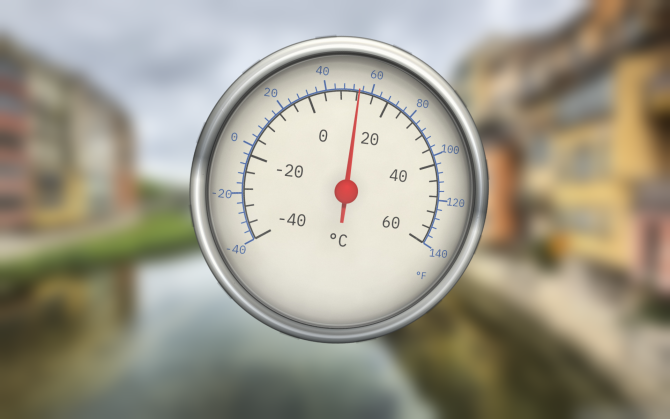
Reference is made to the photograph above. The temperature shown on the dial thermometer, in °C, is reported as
12 °C
